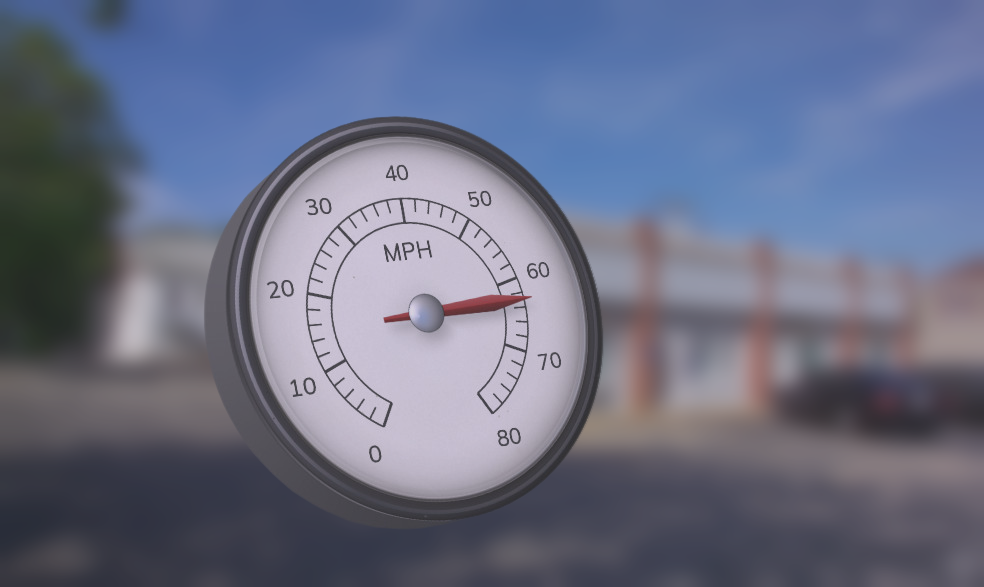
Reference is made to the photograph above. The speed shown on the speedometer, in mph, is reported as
63 mph
